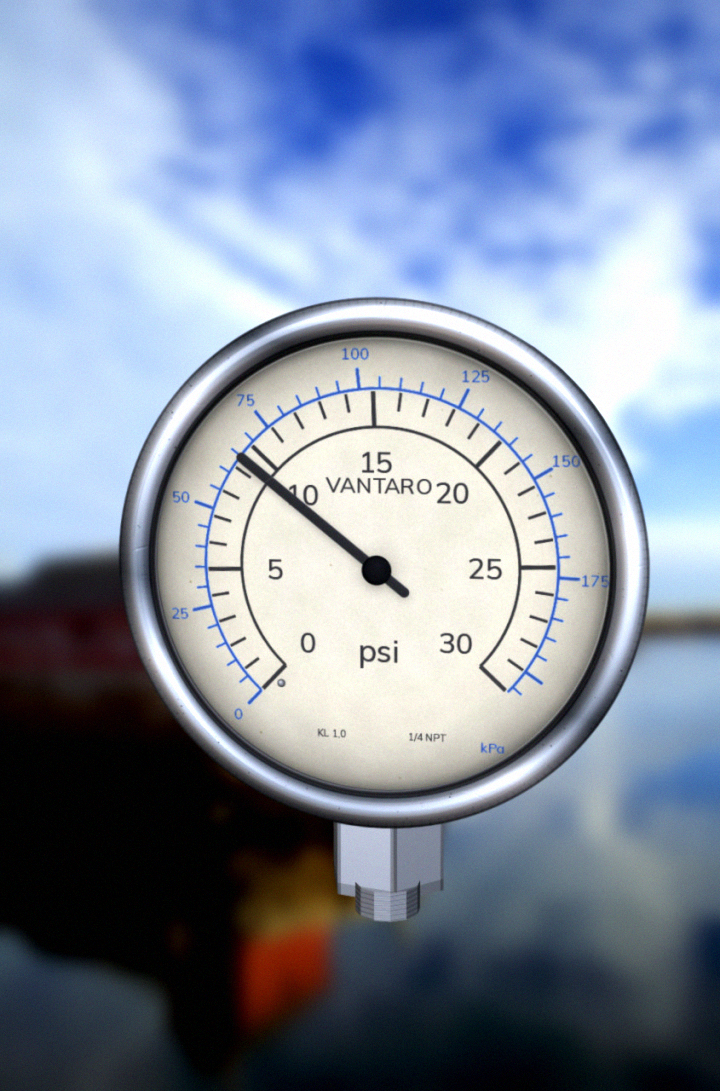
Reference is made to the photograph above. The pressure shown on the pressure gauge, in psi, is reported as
9.5 psi
